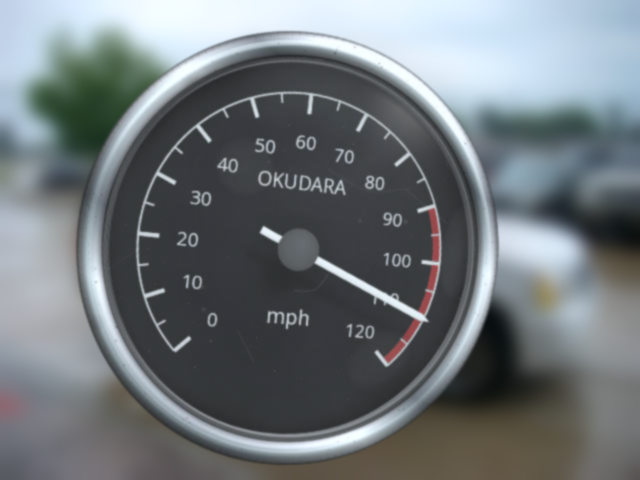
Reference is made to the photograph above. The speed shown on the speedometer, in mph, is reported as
110 mph
